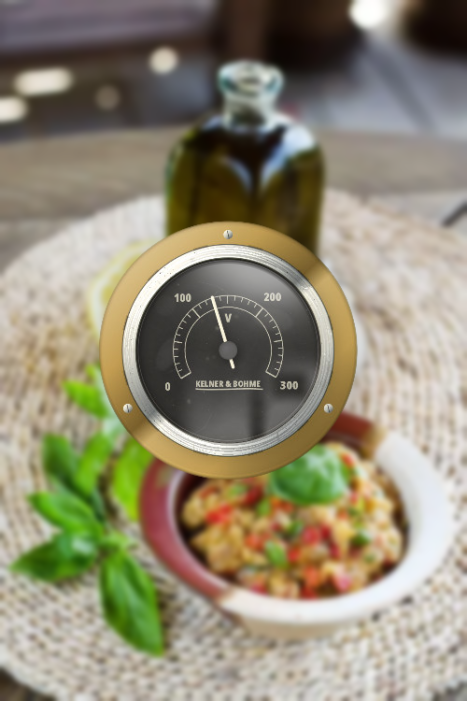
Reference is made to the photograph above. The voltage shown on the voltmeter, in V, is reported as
130 V
